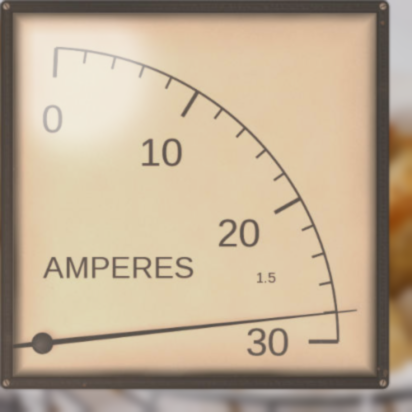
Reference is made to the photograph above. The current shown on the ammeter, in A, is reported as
28 A
